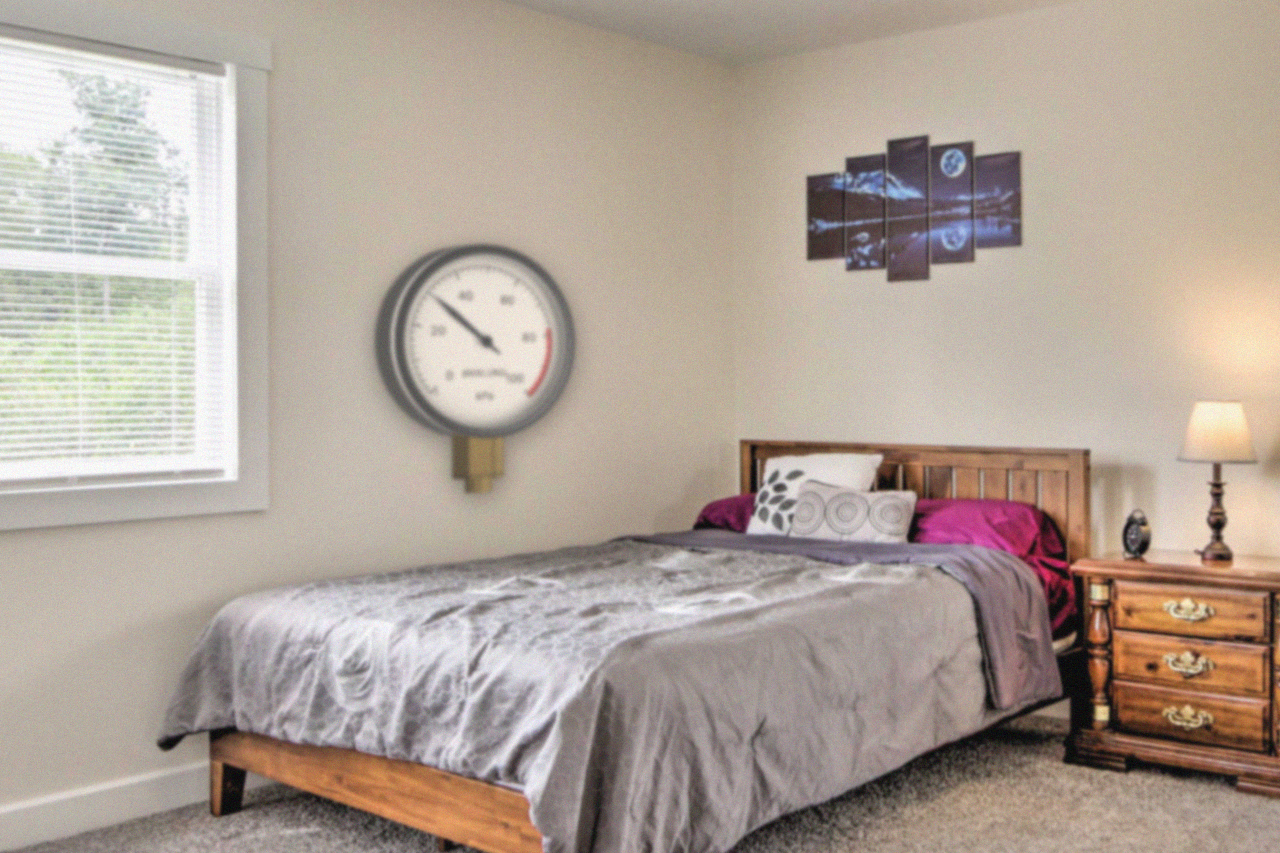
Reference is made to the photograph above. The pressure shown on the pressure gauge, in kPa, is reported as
30 kPa
